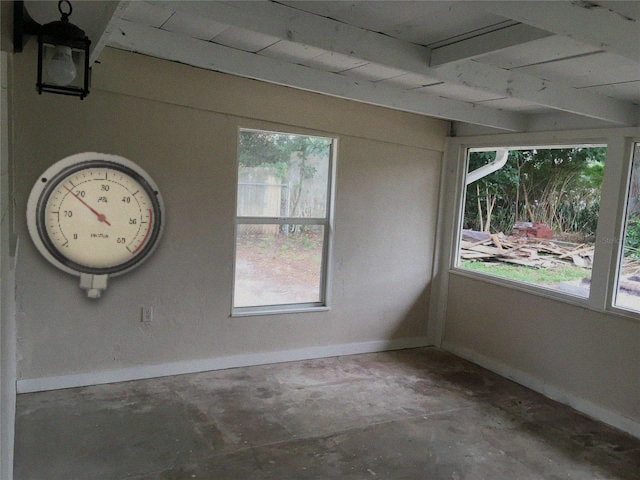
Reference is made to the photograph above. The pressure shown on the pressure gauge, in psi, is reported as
18 psi
